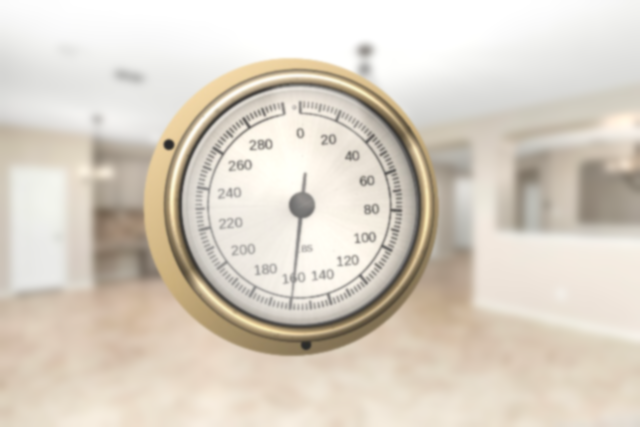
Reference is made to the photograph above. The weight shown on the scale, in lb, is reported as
160 lb
